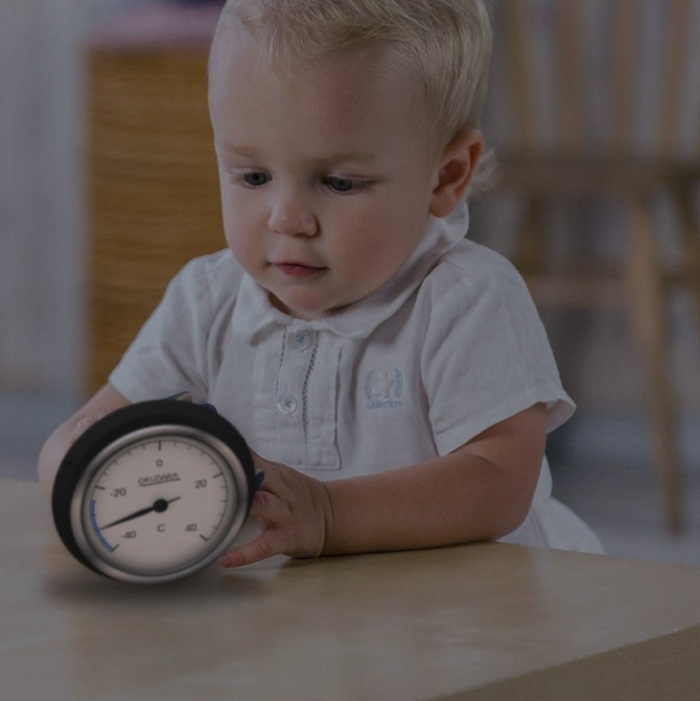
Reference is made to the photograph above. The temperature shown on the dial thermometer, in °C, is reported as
-32 °C
